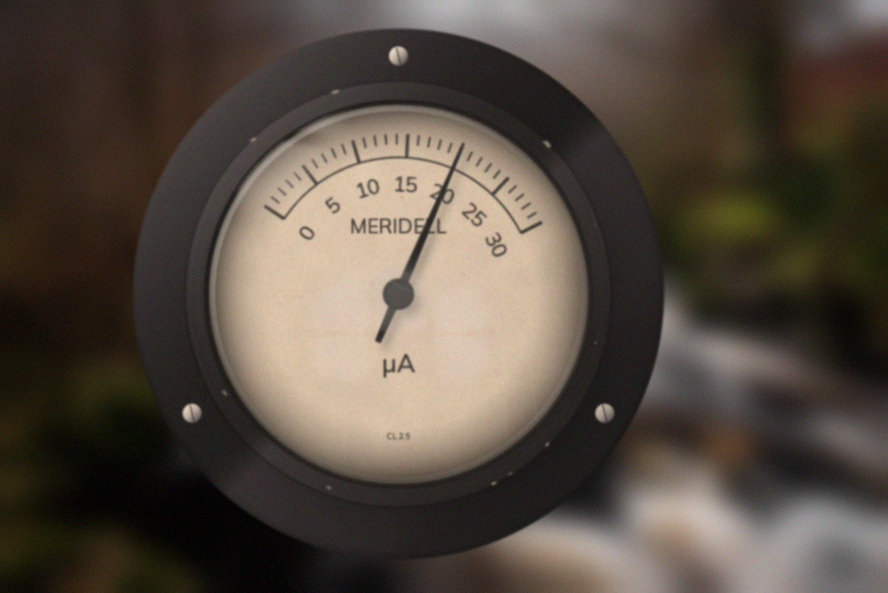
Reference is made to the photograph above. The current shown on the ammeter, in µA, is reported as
20 µA
